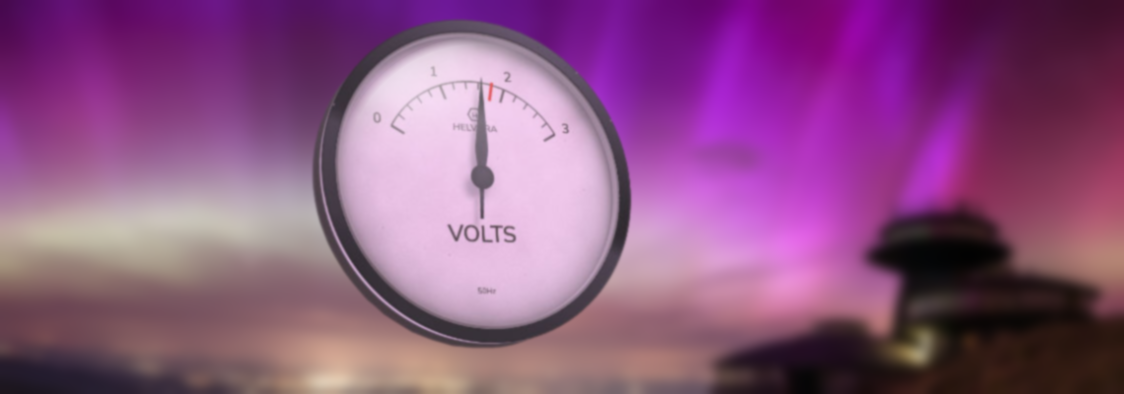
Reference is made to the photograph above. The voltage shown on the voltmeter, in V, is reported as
1.6 V
